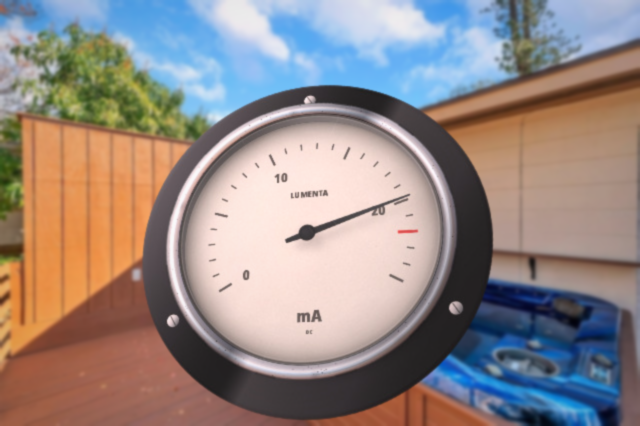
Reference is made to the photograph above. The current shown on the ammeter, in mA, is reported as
20 mA
